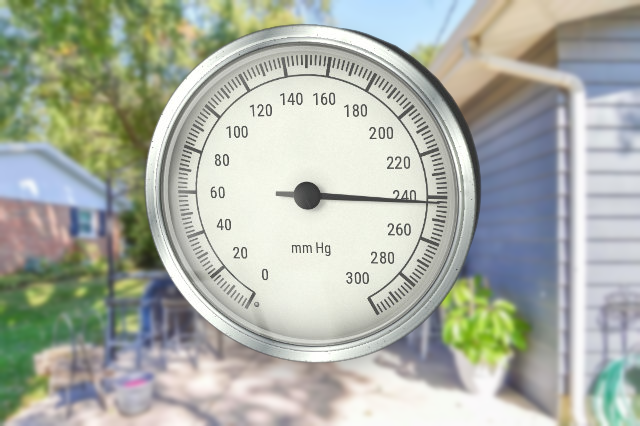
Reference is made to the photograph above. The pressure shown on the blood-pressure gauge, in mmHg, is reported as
242 mmHg
